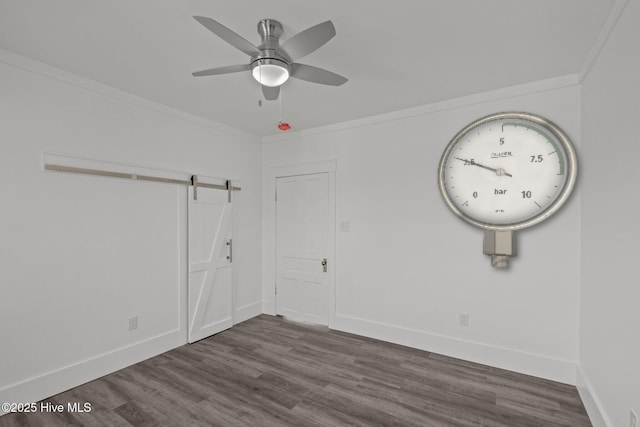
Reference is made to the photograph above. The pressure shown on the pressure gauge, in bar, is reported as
2.5 bar
